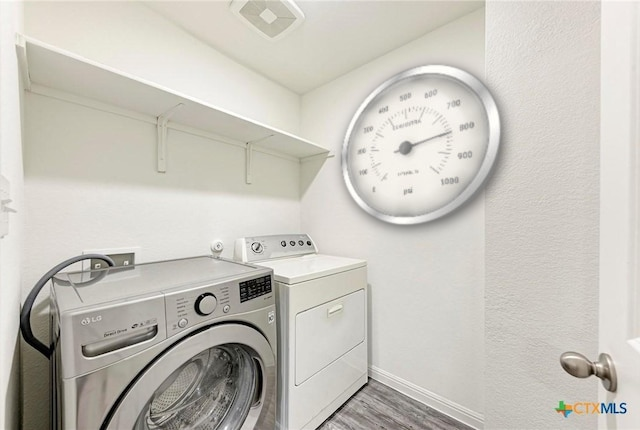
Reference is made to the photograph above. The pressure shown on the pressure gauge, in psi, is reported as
800 psi
